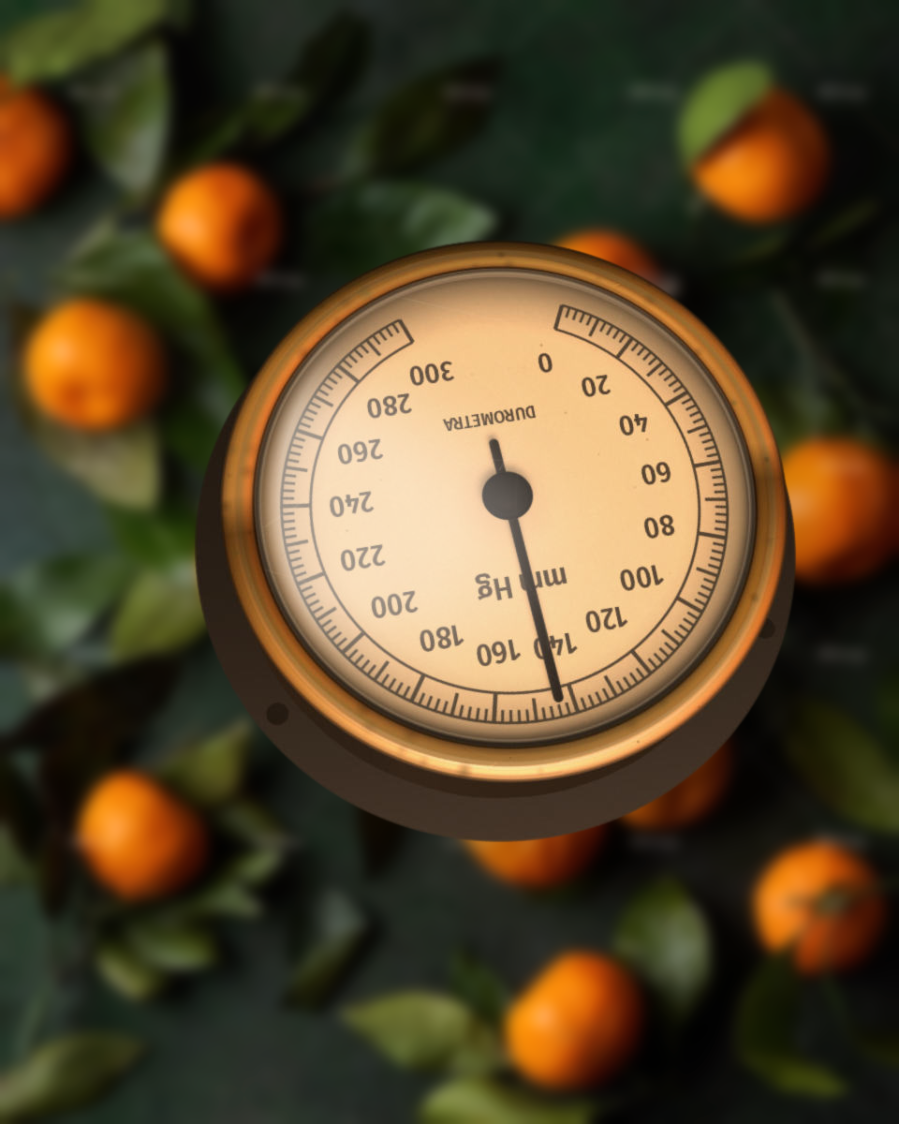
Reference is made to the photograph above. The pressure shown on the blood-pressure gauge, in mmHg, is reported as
144 mmHg
